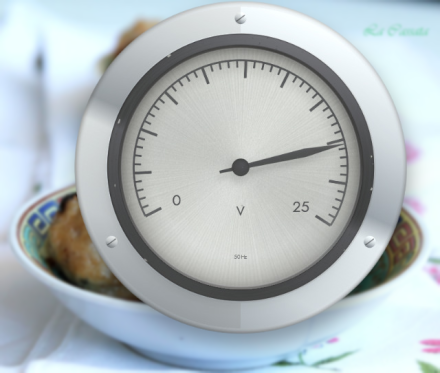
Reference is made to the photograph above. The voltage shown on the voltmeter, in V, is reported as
20.25 V
